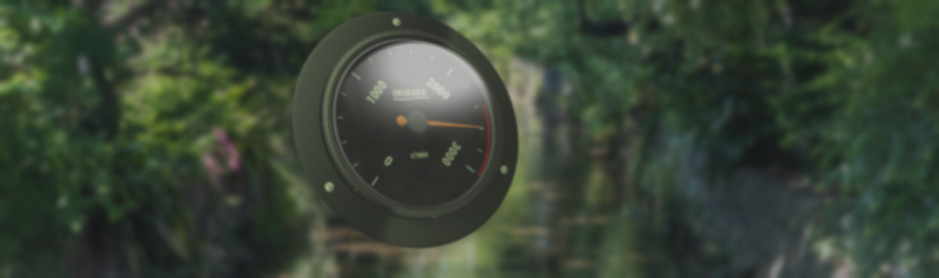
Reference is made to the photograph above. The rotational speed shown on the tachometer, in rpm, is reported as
2600 rpm
